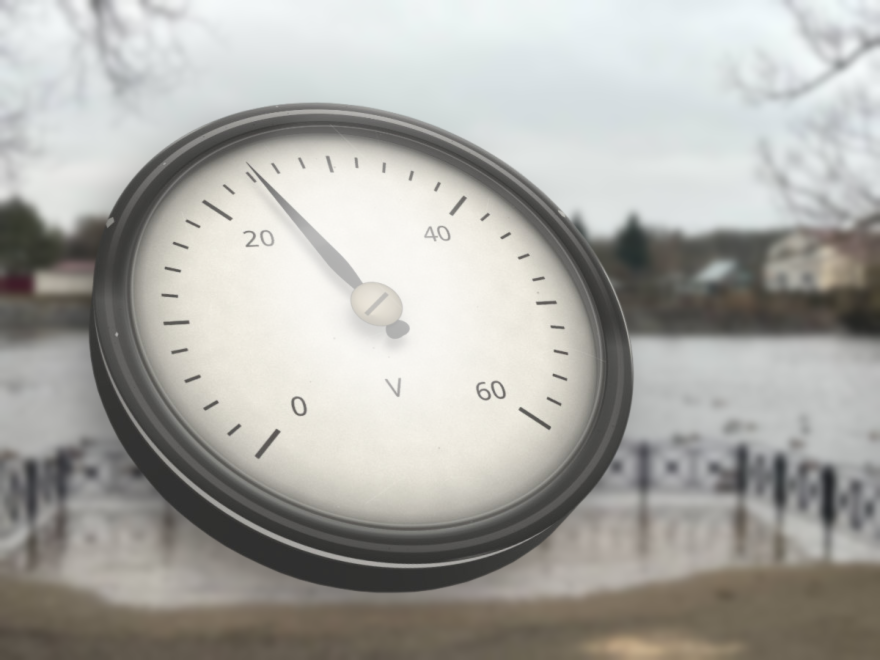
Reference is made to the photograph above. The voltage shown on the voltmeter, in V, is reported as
24 V
